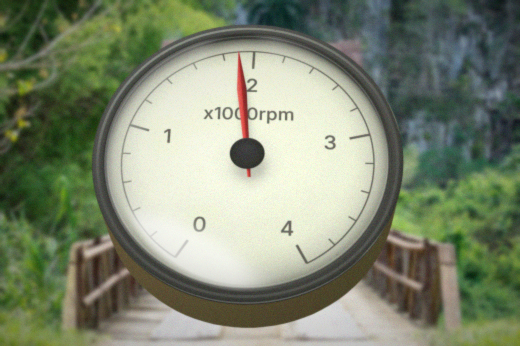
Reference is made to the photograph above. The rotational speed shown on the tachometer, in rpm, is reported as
1900 rpm
